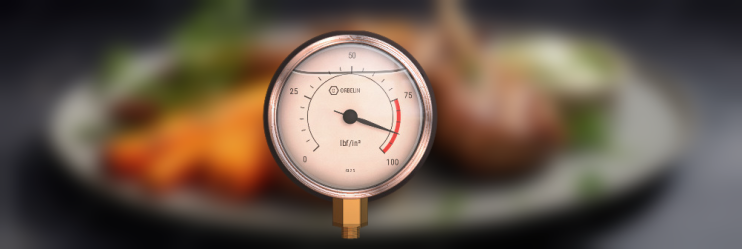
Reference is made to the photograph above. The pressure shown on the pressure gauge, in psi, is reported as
90 psi
